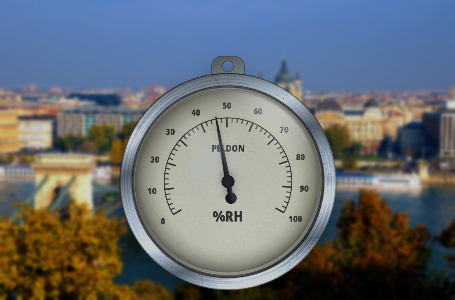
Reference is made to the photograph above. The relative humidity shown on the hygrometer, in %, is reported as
46 %
